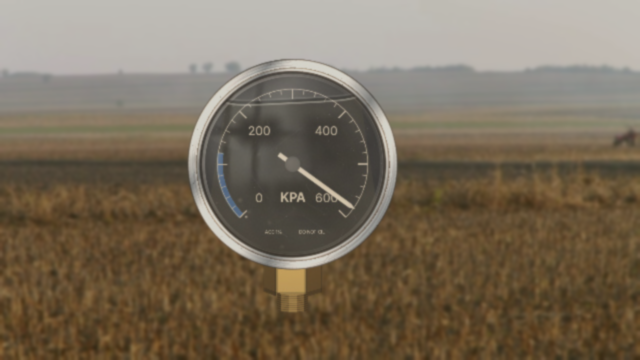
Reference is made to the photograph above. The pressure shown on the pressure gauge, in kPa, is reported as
580 kPa
